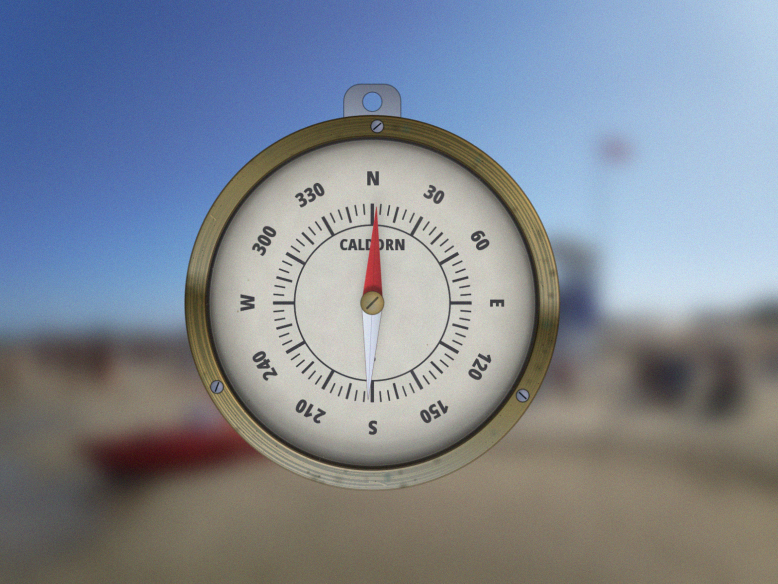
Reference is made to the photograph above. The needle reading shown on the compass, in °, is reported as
2.5 °
